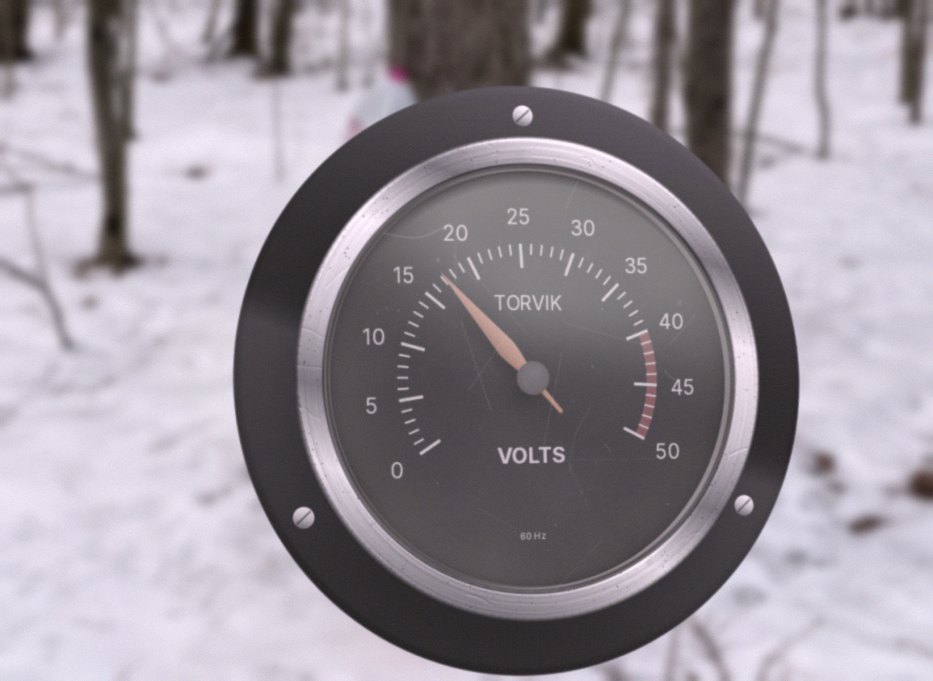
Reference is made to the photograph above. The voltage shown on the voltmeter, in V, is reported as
17 V
